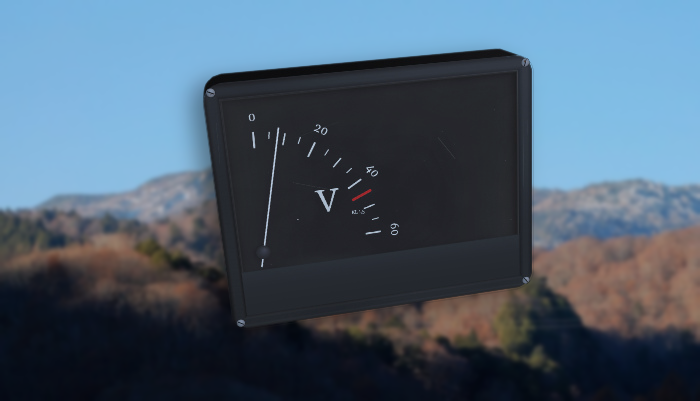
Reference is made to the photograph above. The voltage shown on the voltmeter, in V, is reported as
7.5 V
